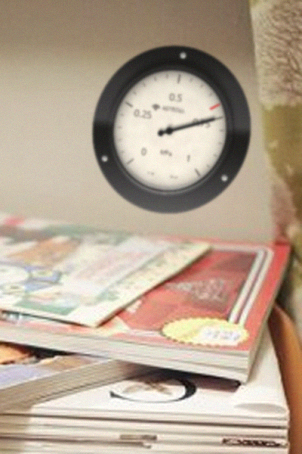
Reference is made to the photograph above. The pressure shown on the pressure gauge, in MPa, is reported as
0.75 MPa
